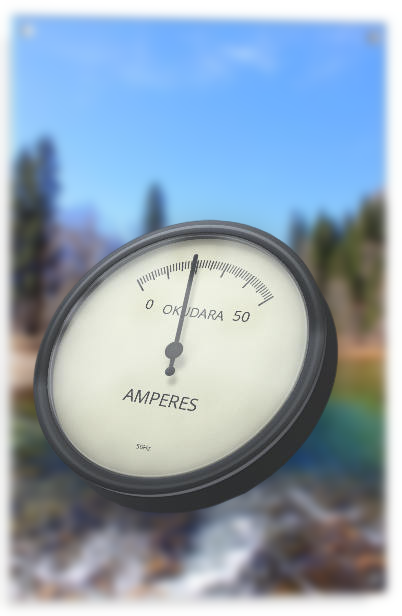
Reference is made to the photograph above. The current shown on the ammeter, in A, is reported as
20 A
